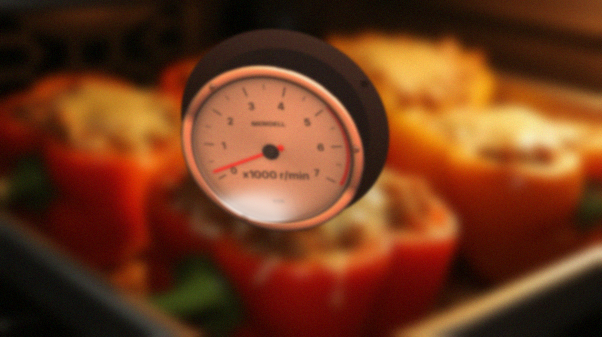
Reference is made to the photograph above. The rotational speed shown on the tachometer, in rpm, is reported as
250 rpm
